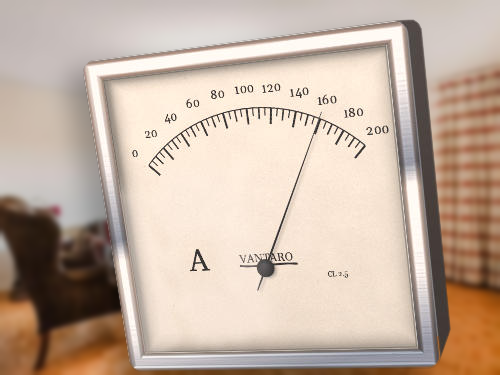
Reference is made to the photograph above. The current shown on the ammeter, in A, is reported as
160 A
